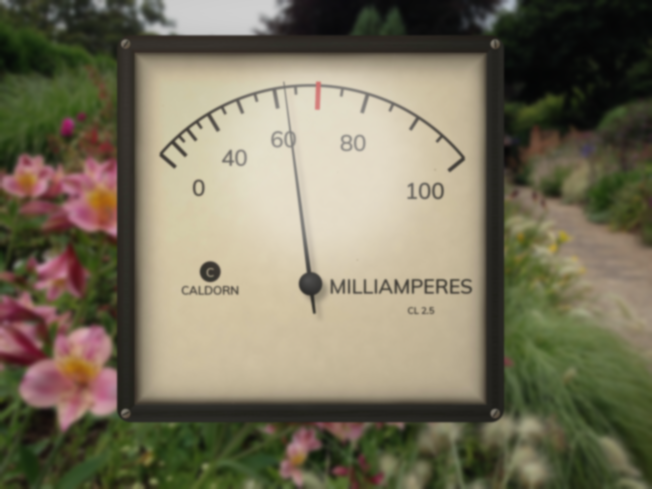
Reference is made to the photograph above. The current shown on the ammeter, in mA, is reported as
62.5 mA
